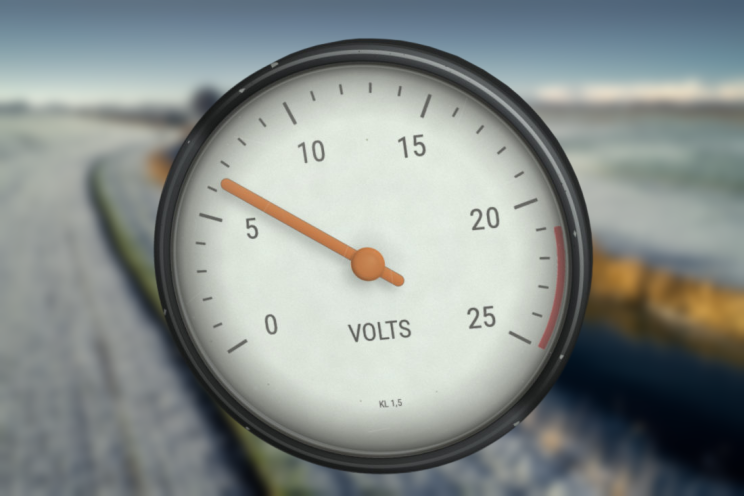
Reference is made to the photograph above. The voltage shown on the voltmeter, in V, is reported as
6.5 V
